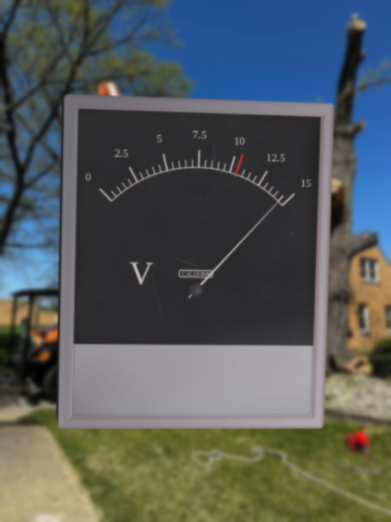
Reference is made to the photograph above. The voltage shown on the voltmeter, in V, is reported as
14.5 V
